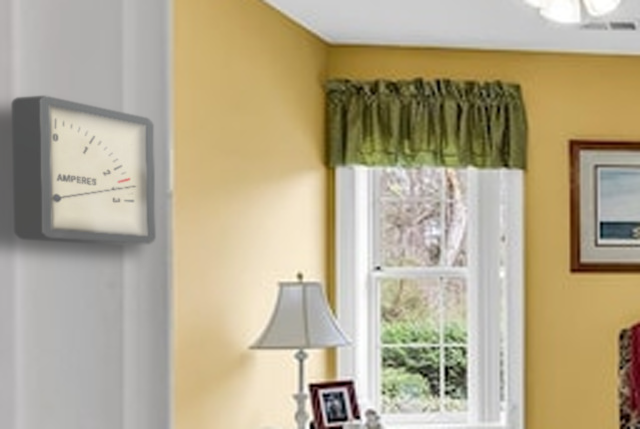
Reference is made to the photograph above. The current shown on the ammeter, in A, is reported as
2.6 A
